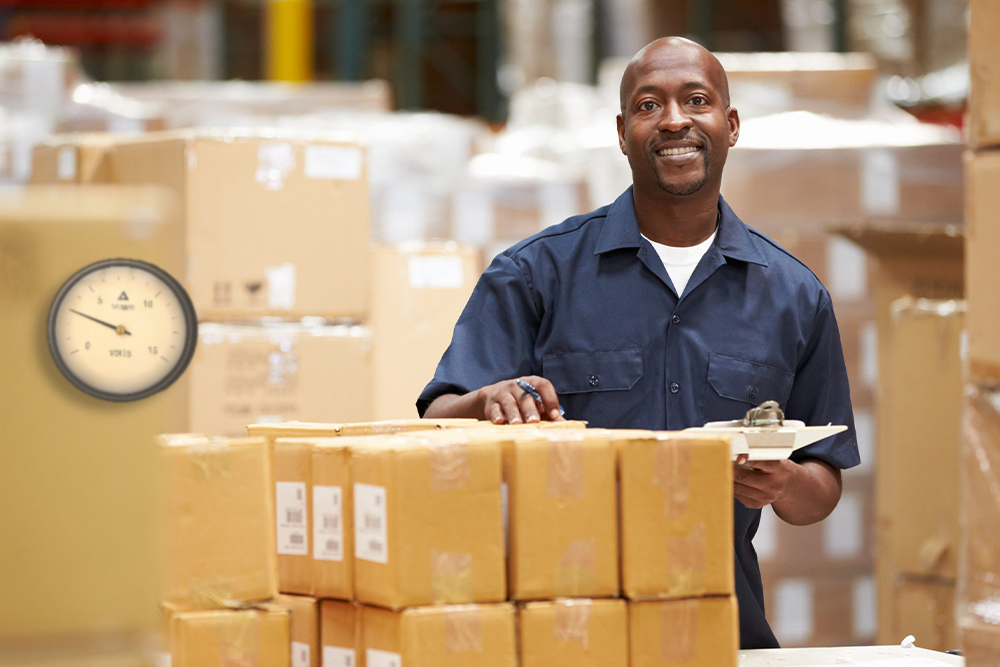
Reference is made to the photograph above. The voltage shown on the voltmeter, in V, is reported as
3 V
